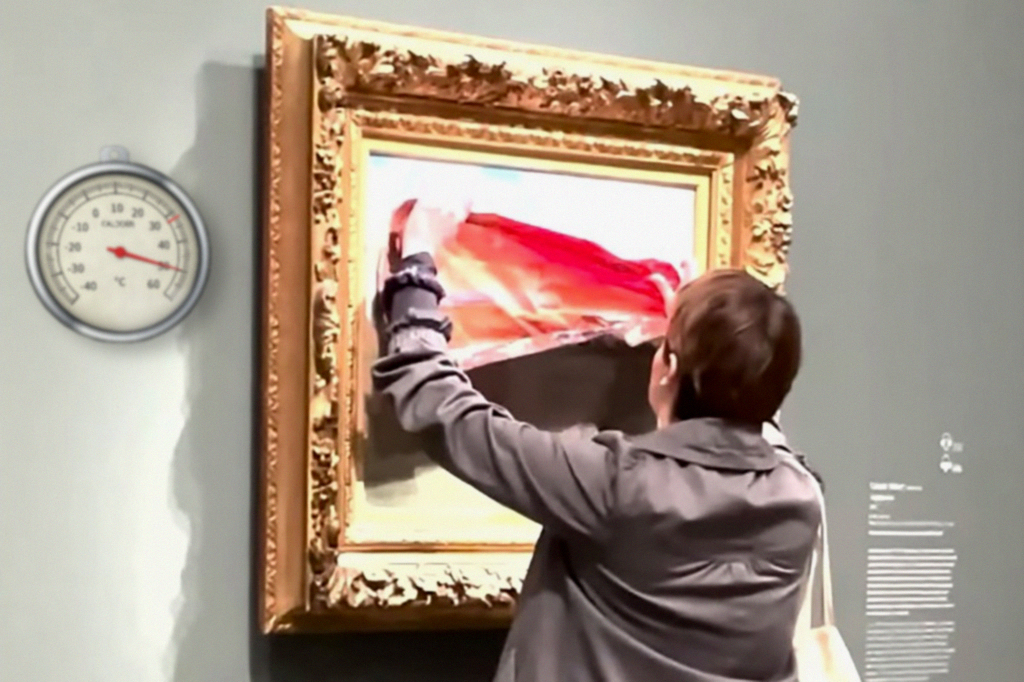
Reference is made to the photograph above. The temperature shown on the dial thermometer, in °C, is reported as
50 °C
